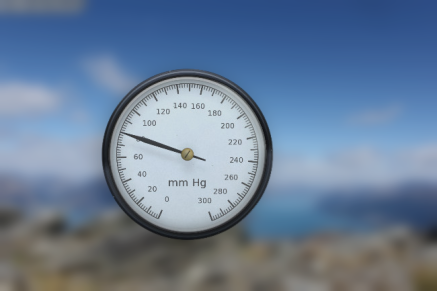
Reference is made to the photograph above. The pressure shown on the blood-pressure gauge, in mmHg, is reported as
80 mmHg
